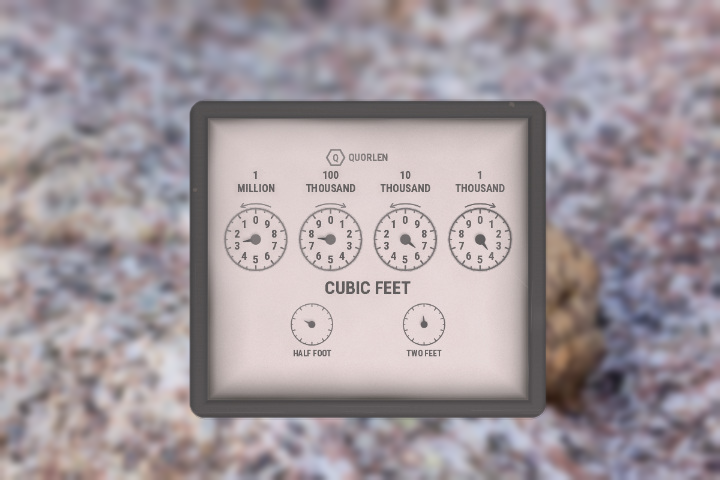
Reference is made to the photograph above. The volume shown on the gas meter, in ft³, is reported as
276400 ft³
